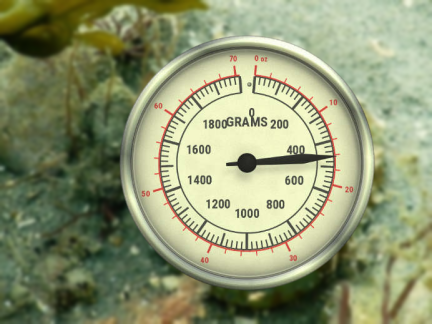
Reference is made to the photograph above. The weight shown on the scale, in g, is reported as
460 g
